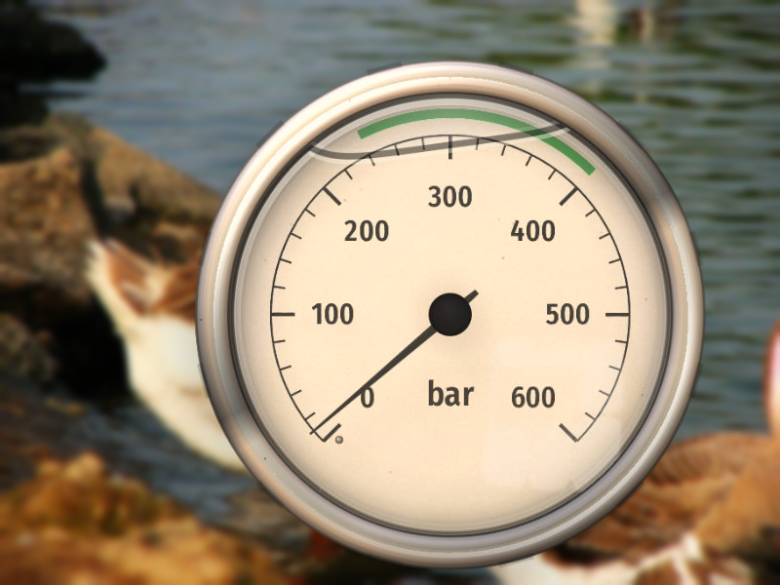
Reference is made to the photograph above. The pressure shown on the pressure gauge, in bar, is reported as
10 bar
